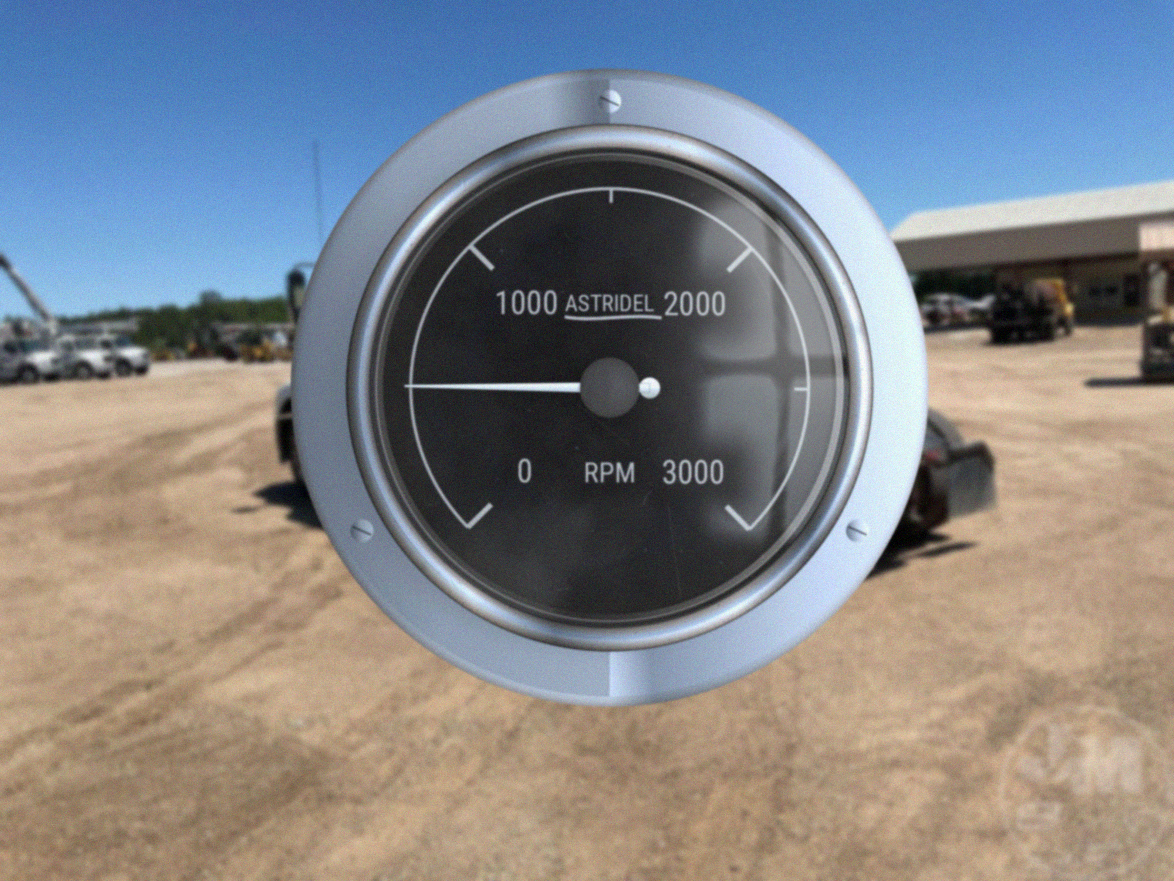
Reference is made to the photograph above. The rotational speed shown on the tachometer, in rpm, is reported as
500 rpm
